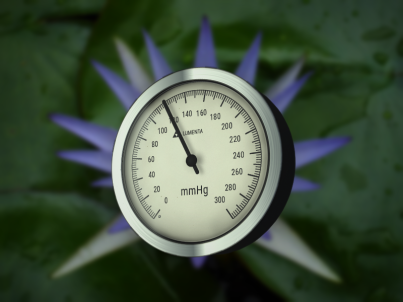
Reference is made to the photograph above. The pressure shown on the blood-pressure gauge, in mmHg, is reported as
120 mmHg
